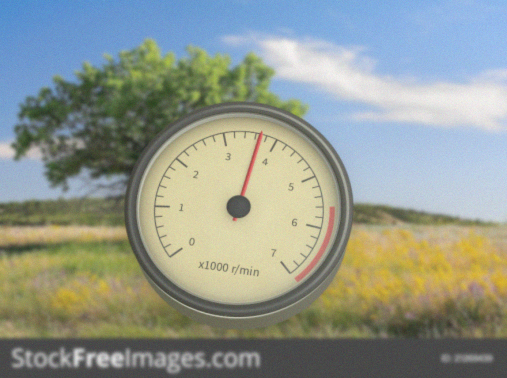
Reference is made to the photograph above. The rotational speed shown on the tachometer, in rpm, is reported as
3700 rpm
